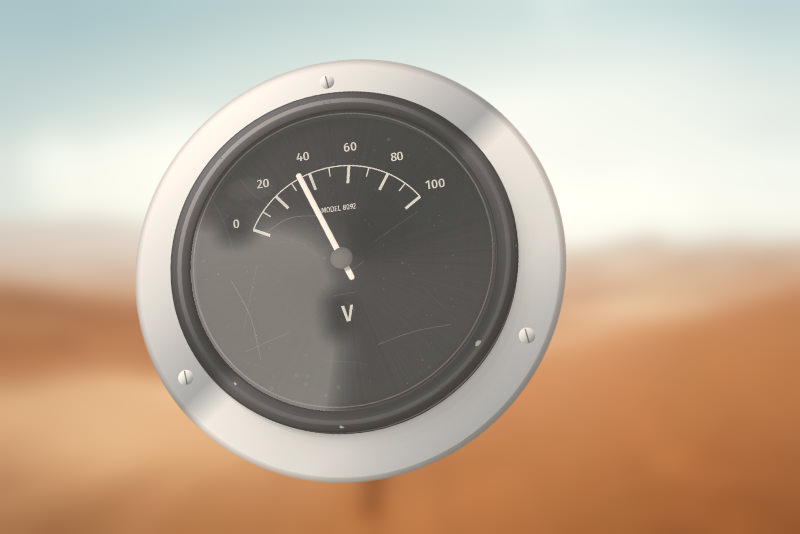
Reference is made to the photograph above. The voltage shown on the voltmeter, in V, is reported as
35 V
